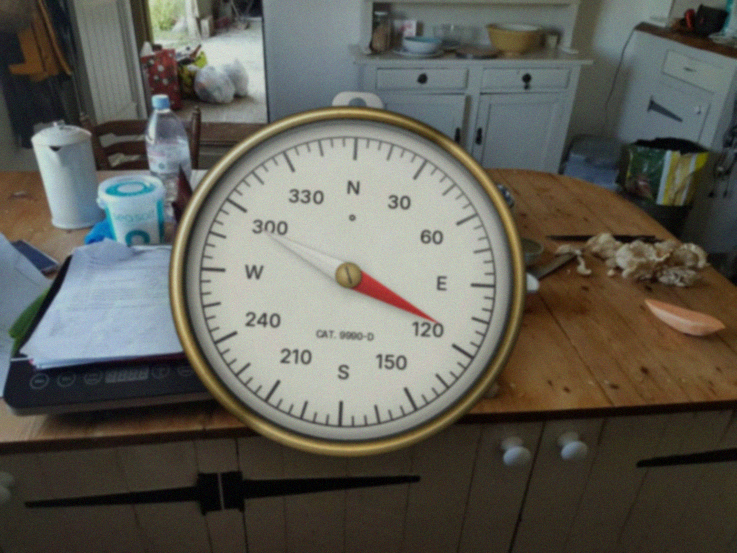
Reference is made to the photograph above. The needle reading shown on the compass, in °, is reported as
115 °
